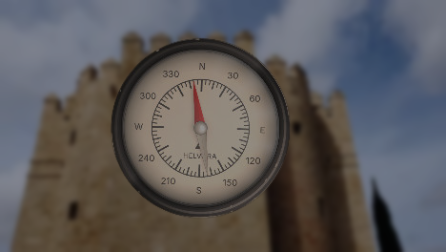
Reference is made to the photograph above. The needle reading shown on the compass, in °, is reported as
350 °
